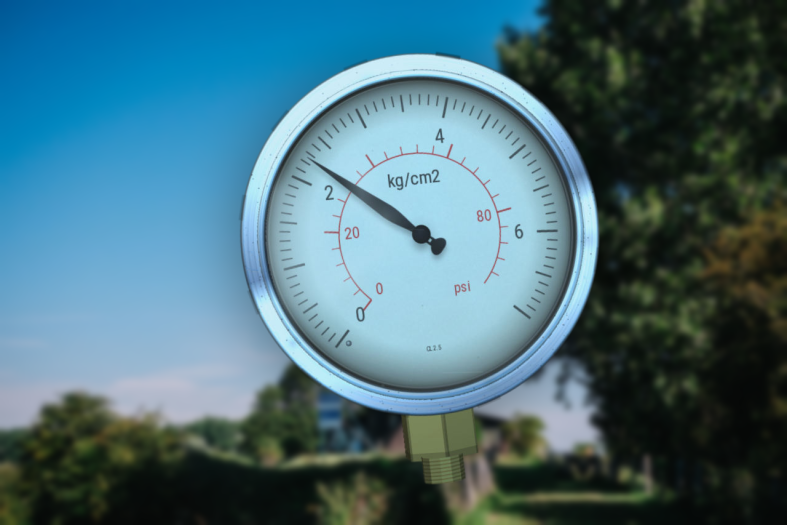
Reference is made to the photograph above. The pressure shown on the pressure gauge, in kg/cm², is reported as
2.25 kg/cm²
